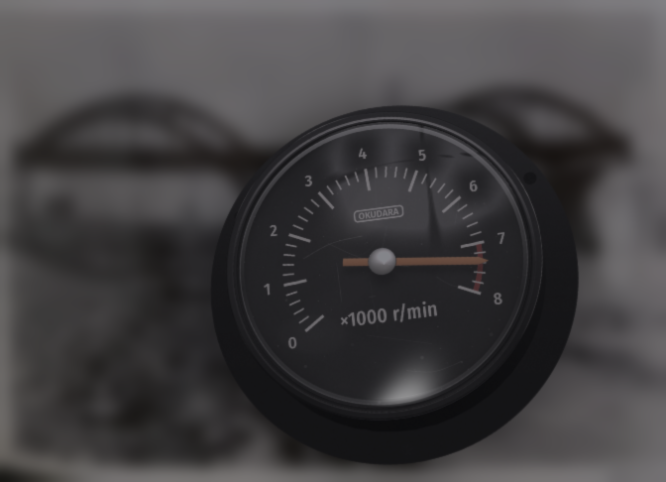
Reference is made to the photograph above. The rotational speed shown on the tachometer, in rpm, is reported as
7400 rpm
